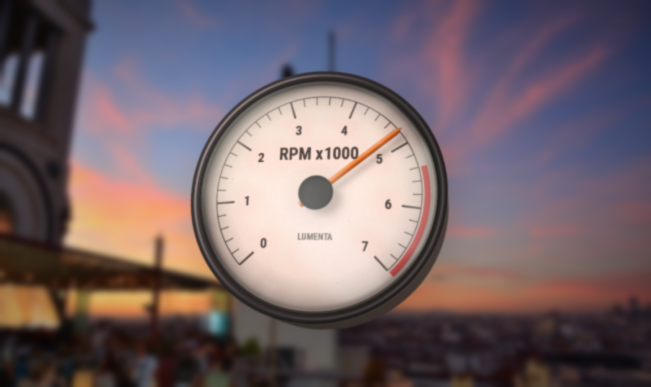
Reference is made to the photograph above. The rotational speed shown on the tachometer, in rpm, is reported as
4800 rpm
